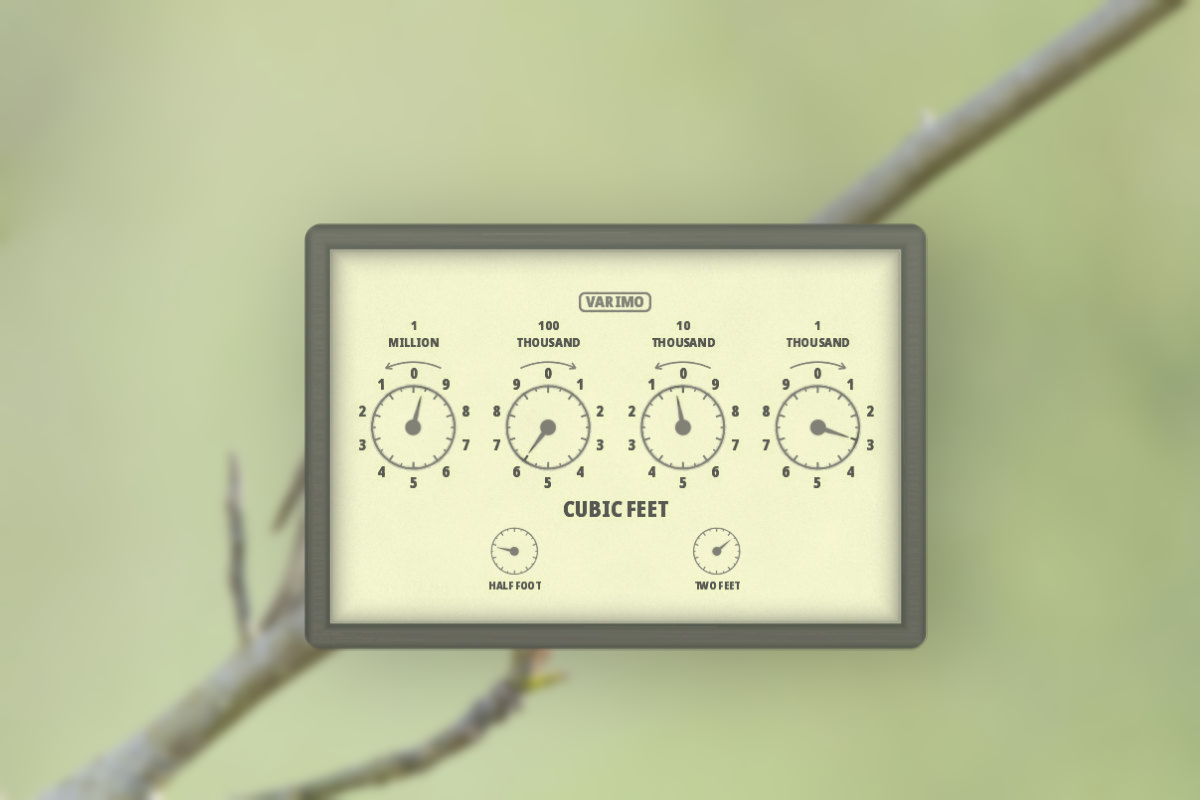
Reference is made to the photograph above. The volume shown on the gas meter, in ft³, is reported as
960300 ft³
